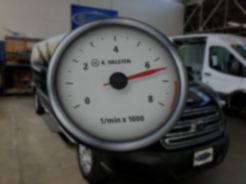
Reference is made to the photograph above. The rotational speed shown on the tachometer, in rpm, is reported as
6500 rpm
